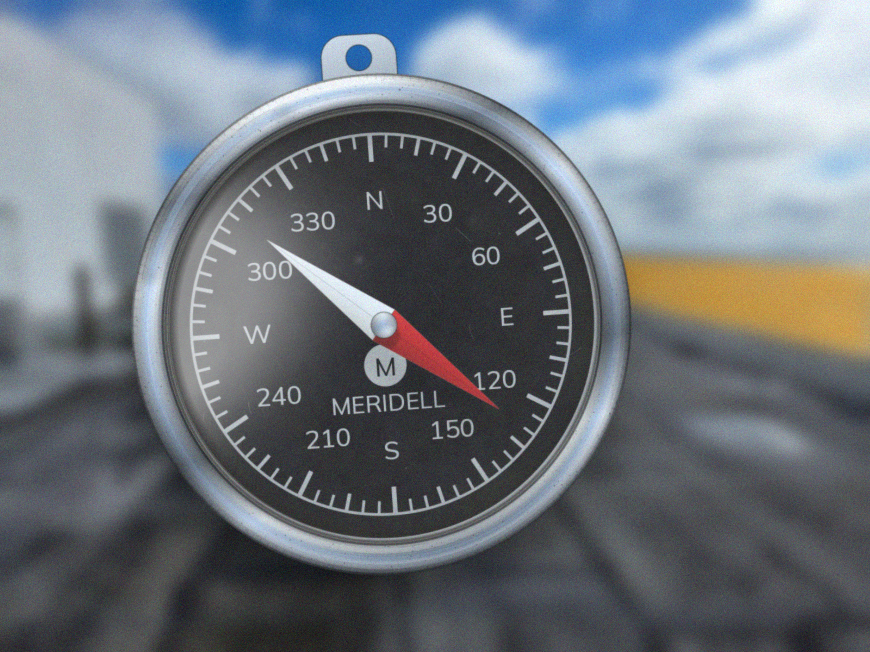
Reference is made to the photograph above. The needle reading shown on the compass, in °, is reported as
130 °
